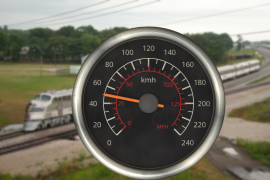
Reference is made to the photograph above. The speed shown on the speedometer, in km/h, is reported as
50 km/h
